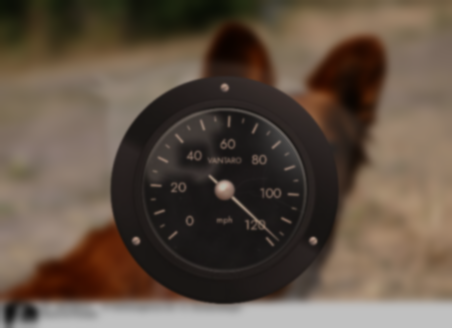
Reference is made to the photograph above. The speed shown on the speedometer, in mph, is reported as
117.5 mph
